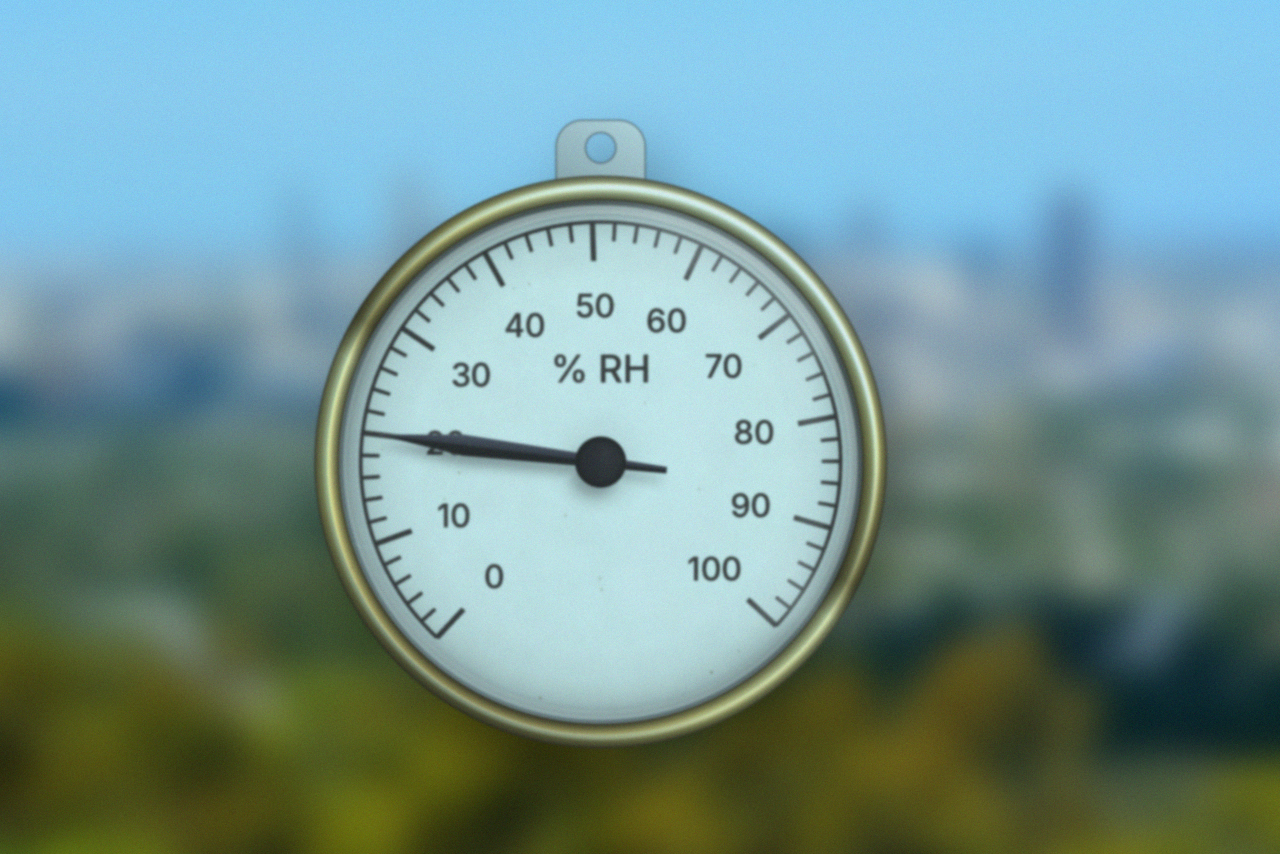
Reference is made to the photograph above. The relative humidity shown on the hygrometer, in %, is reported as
20 %
